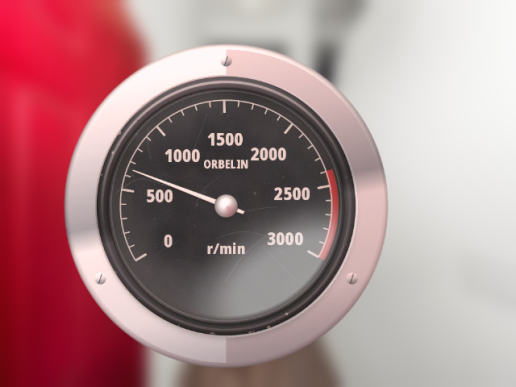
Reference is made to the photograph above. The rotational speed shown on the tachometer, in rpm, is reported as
650 rpm
